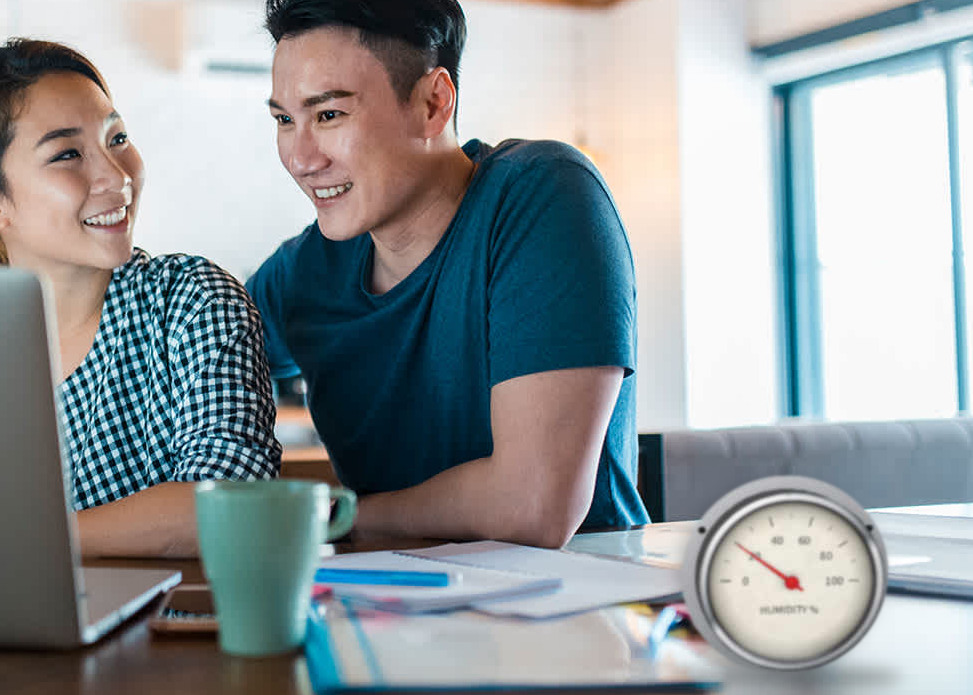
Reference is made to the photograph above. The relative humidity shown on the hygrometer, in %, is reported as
20 %
